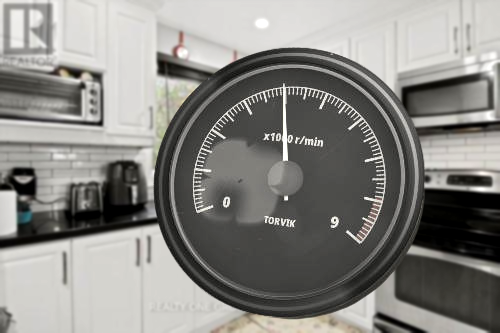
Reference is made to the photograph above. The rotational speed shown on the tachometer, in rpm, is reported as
4000 rpm
